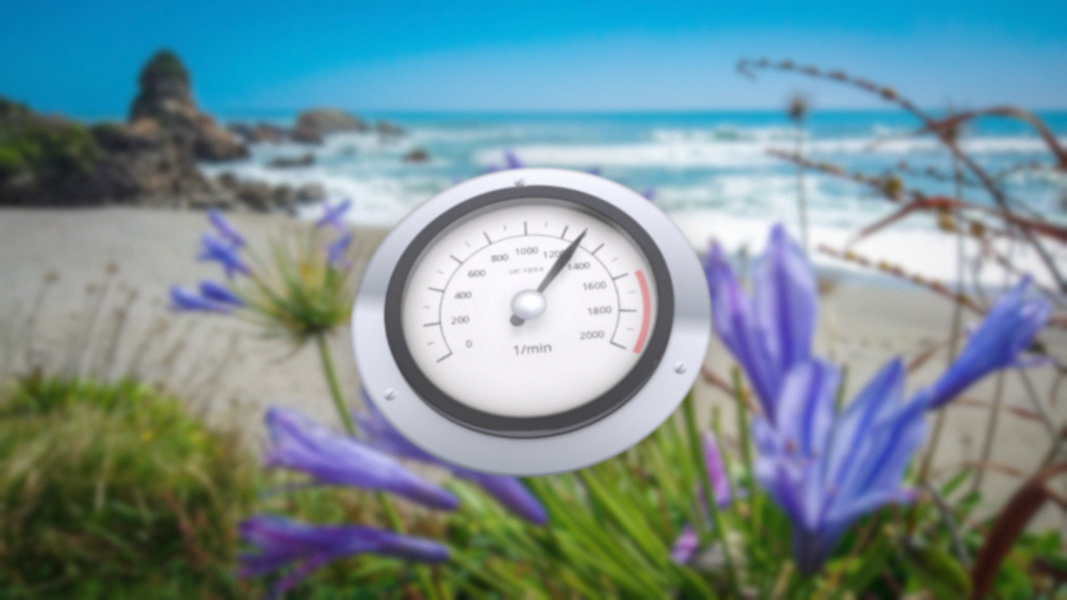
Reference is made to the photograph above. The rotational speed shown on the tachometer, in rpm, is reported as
1300 rpm
